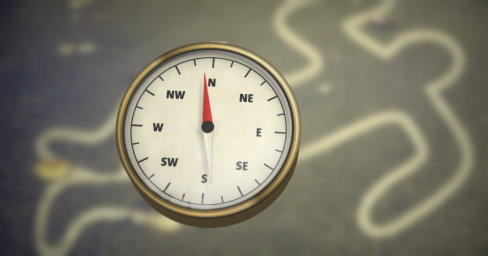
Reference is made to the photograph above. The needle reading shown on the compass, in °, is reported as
352.5 °
